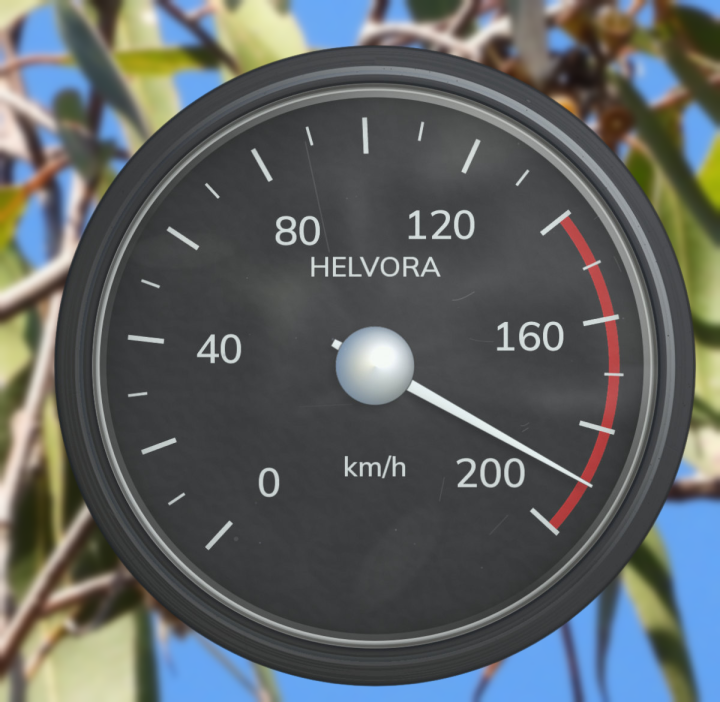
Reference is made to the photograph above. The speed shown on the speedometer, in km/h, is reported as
190 km/h
